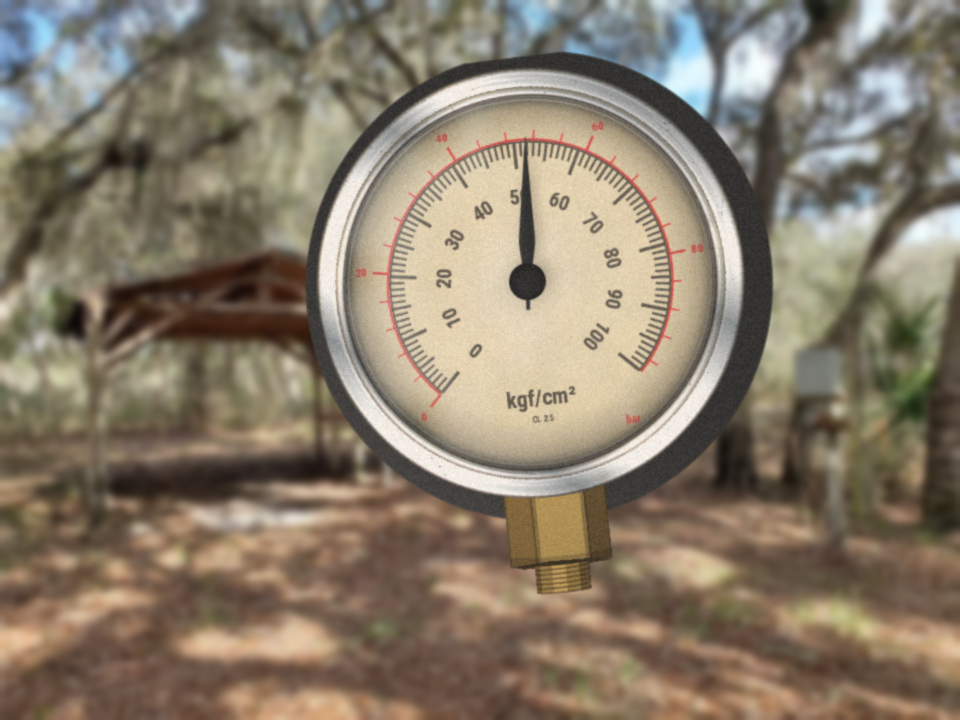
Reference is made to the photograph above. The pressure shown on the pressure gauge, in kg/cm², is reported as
52 kg/cm²
